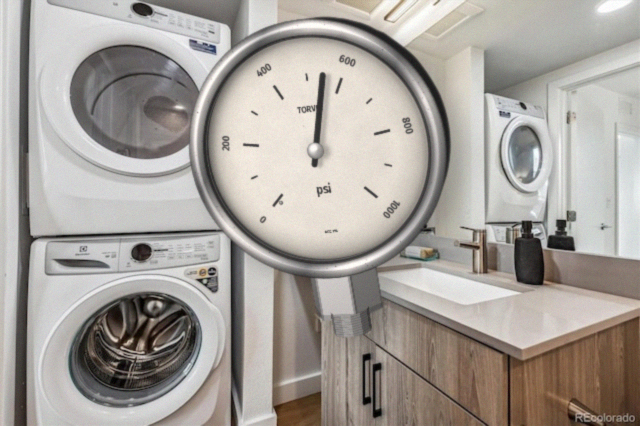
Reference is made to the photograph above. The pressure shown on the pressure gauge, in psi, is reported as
550 psi
